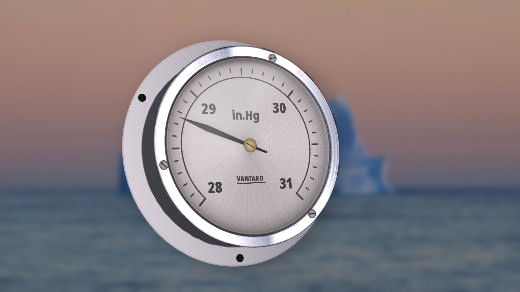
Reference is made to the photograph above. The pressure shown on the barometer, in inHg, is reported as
28.75 inHg
